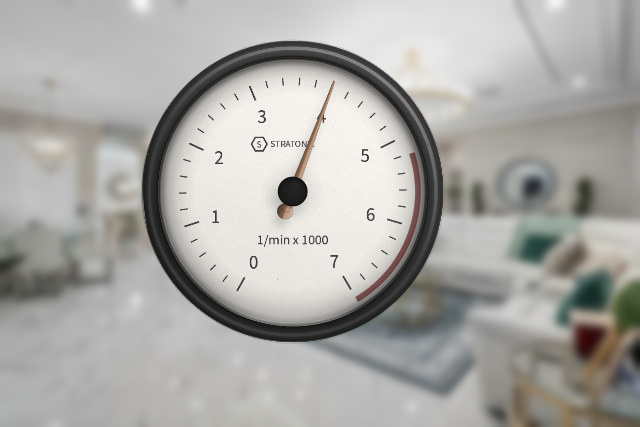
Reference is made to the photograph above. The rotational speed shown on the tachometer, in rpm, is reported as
4000 rpm
